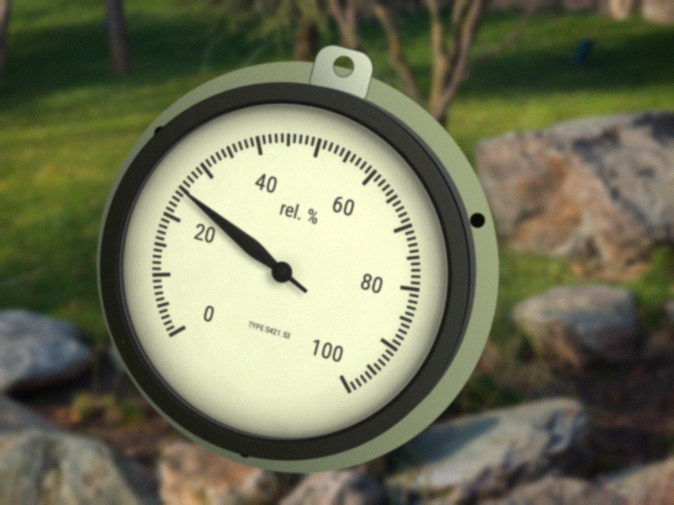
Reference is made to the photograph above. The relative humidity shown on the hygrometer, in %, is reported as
25 %
